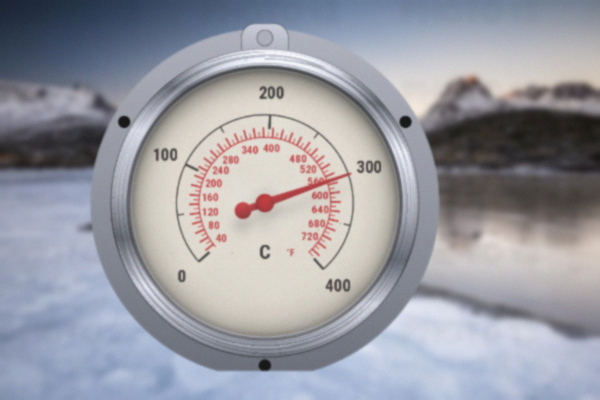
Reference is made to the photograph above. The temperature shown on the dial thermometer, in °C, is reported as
300 °C
